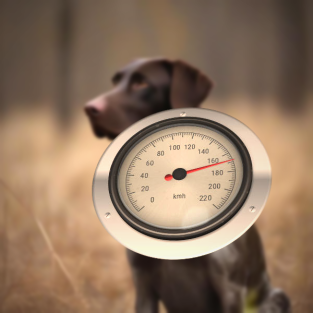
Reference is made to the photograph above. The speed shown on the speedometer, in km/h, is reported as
170 km/h
